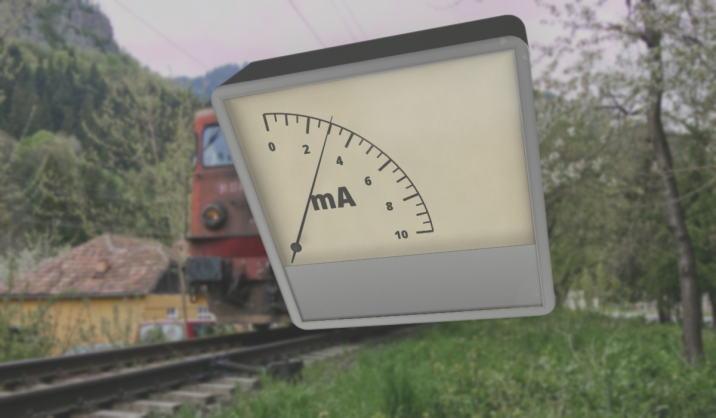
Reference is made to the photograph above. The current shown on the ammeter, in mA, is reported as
3 mA
